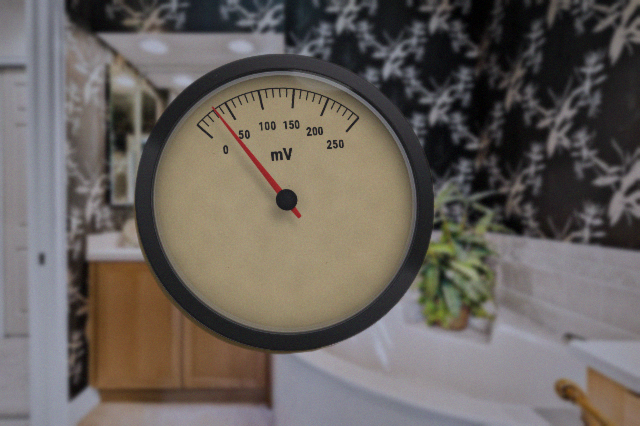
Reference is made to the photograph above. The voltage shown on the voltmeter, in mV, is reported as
30 mV
